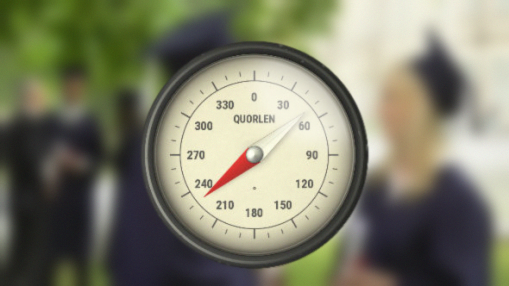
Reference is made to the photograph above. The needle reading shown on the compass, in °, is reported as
230 °
